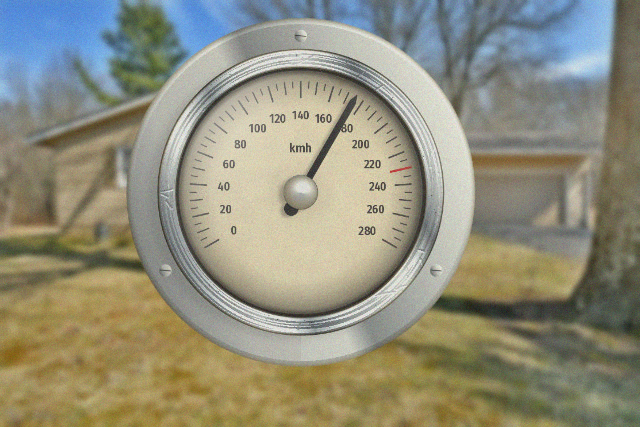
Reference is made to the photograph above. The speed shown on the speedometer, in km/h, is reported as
175 km/h
